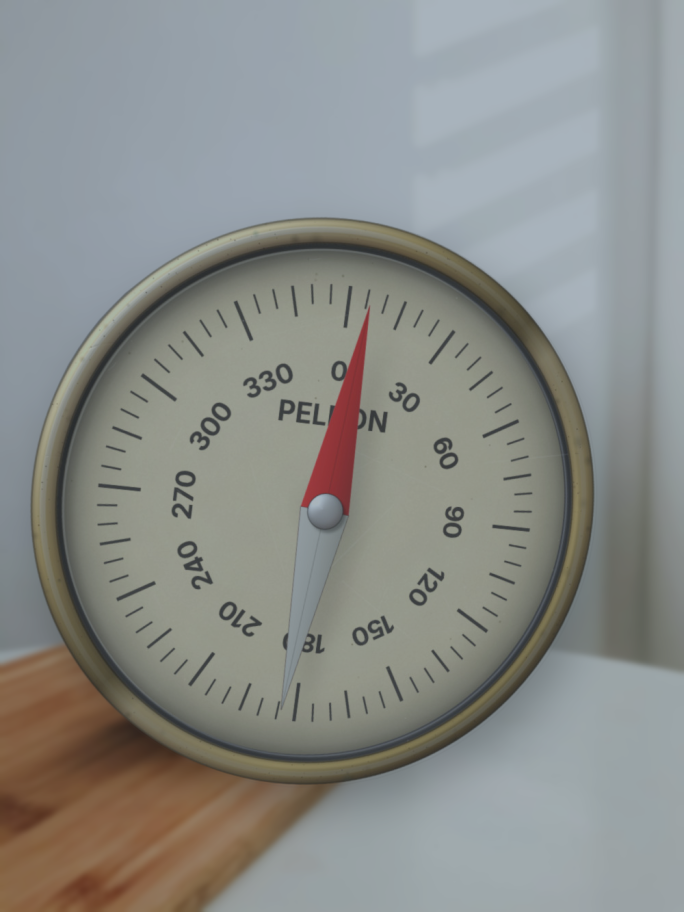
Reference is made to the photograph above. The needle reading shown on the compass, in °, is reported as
5 °
